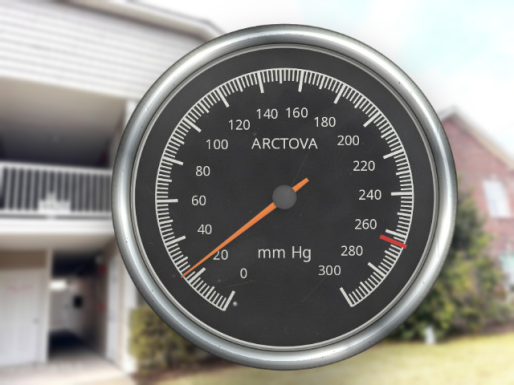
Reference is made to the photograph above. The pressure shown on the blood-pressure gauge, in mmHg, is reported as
24 mmHg
